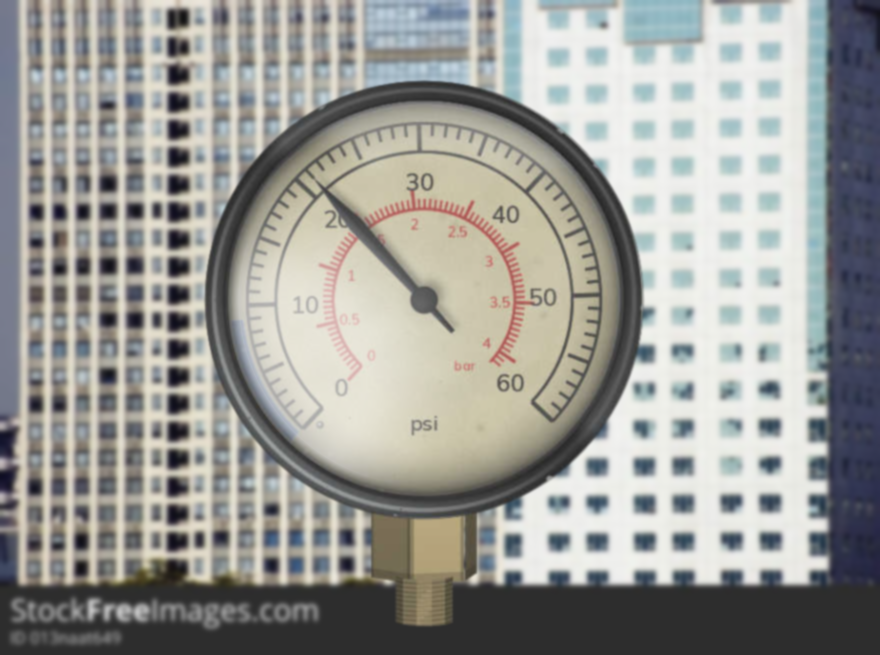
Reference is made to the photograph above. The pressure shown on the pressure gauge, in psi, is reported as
21 psi
